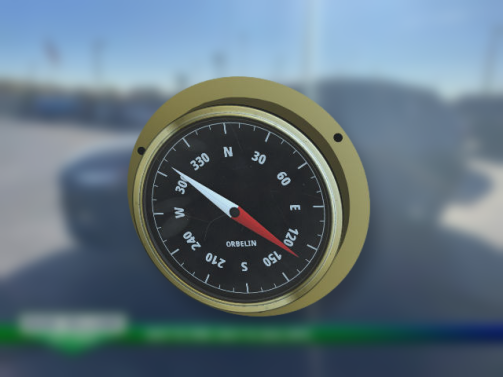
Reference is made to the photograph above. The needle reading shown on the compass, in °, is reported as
130 °
